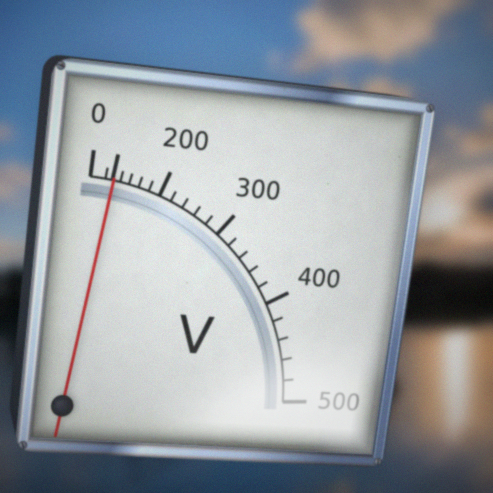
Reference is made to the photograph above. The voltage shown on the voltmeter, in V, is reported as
100 V
